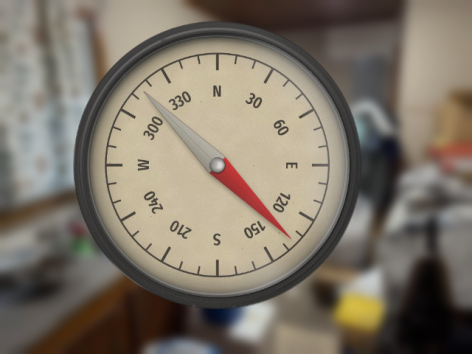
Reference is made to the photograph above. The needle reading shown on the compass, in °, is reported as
135 °
